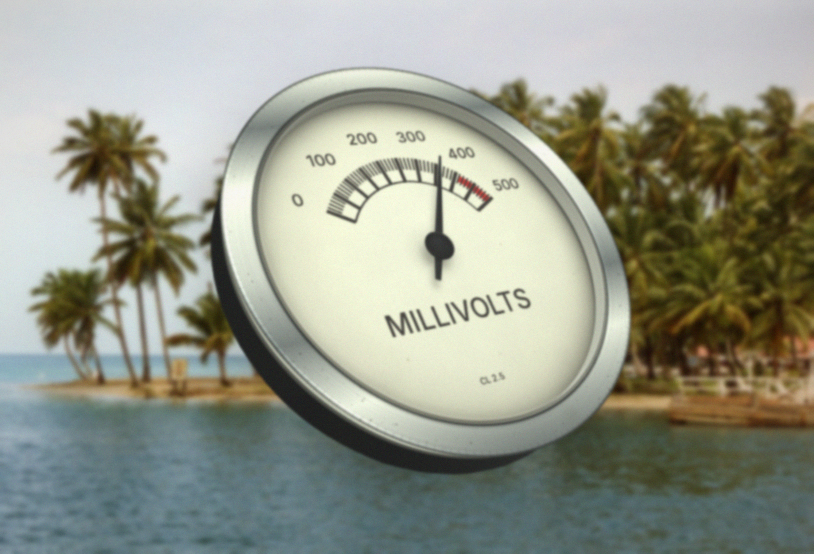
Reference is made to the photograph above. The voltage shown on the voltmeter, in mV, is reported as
350 mV
